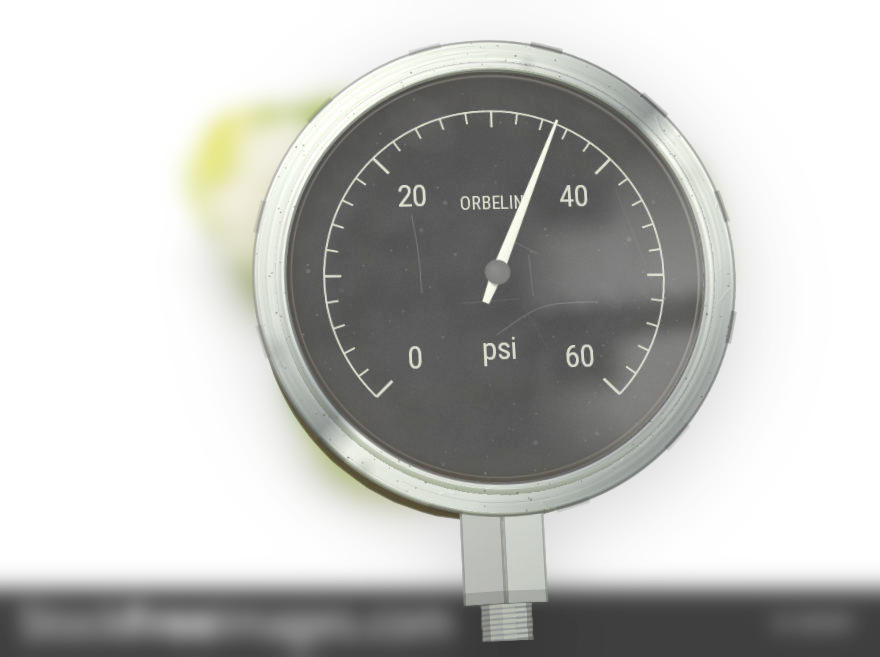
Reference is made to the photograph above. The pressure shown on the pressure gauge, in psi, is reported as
35 psi
